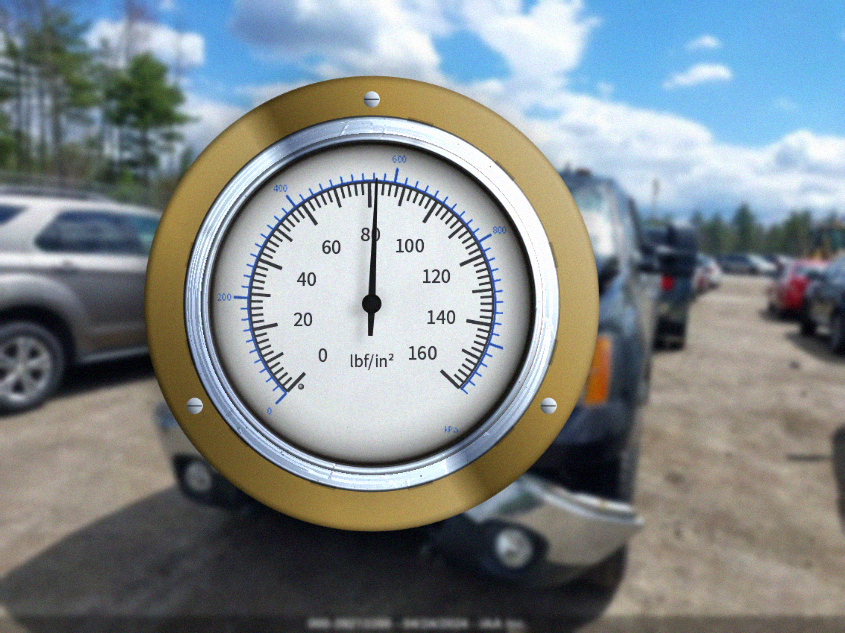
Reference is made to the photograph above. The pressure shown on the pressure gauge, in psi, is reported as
82 psi
